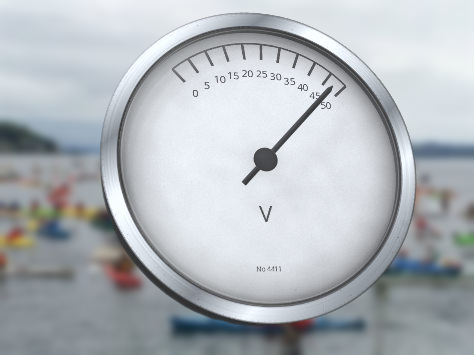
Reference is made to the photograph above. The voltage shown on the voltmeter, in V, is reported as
47.5 V
